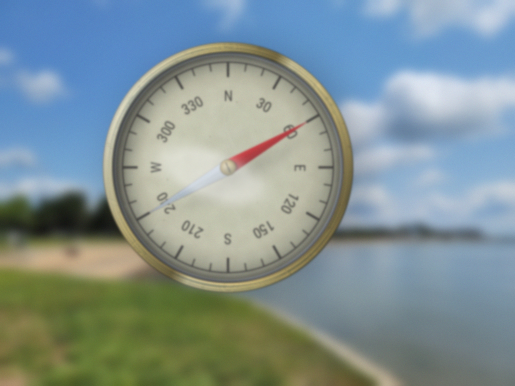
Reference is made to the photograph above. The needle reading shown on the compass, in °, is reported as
60 °
